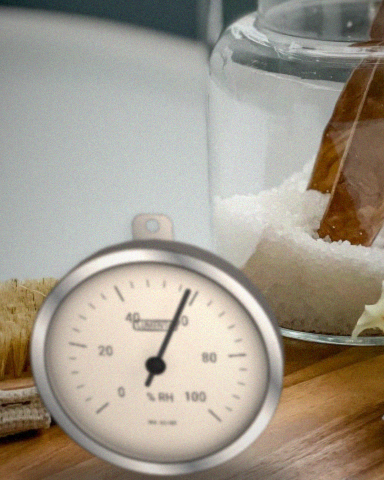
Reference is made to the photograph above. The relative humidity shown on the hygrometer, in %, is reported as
58 %
